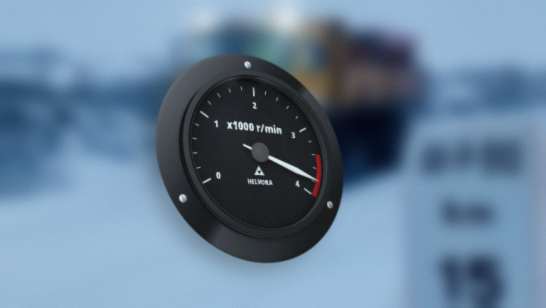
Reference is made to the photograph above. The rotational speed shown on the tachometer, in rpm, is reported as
3800 rpm
